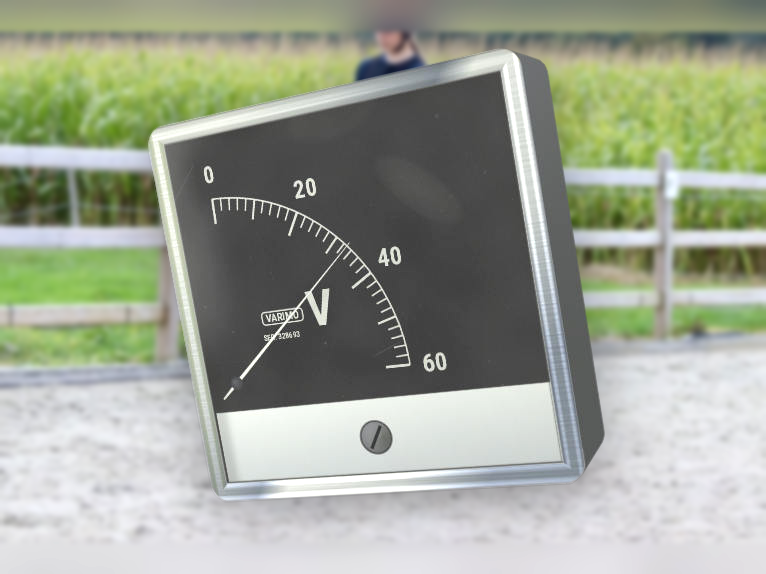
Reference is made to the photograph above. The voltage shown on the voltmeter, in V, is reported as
33 V
